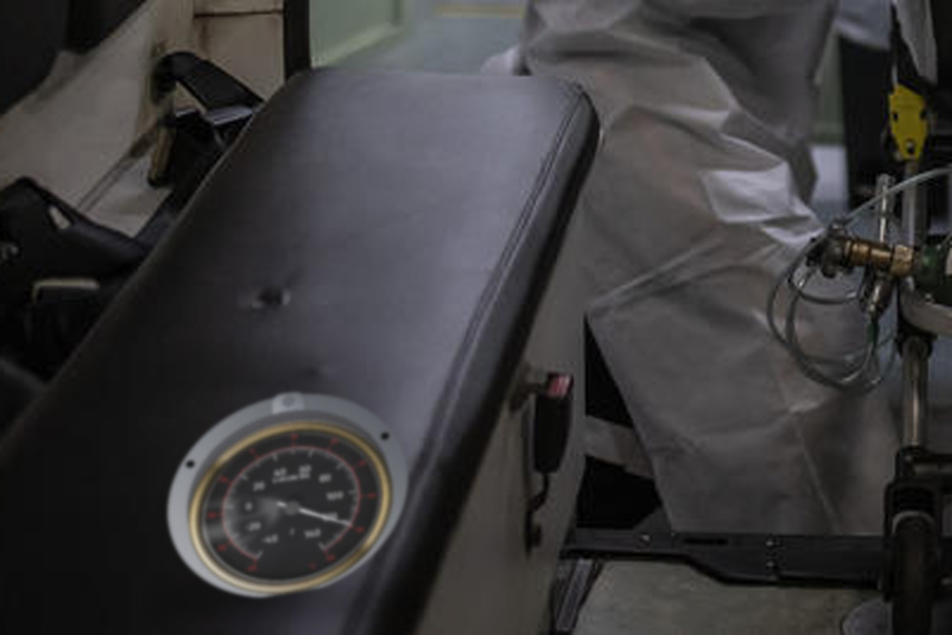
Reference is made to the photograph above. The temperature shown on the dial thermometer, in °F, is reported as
120 °F
